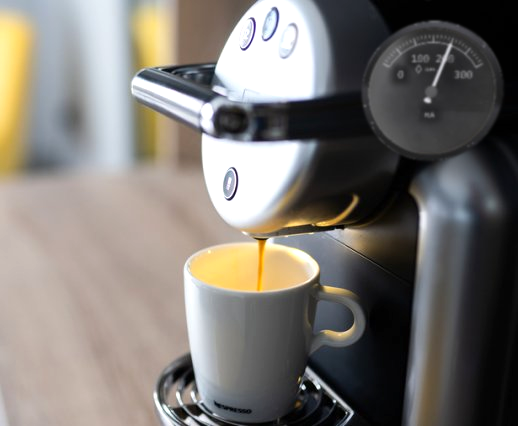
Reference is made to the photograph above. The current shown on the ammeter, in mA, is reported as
200 mA
